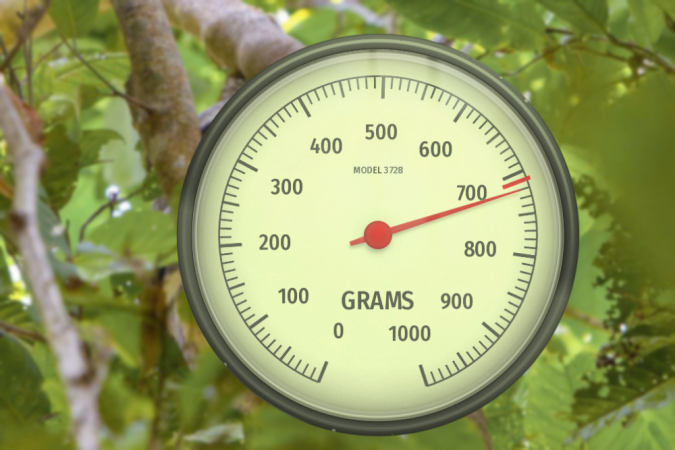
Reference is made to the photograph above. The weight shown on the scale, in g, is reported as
720 g
